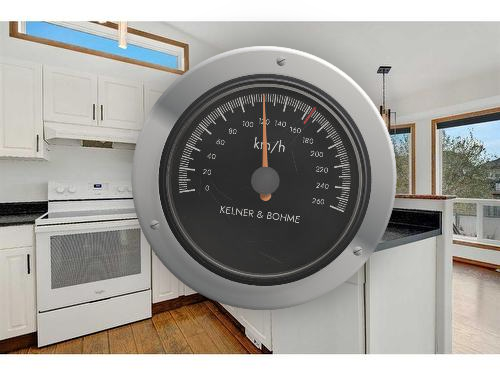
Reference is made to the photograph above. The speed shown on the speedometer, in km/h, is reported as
120 km/h
